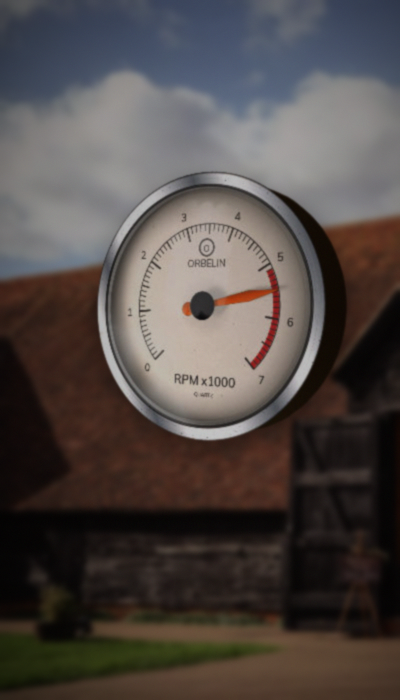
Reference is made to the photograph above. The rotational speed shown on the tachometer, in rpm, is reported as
5500 rpm
